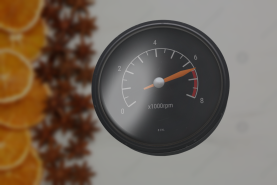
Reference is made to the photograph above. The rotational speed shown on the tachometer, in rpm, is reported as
6500 rpm
